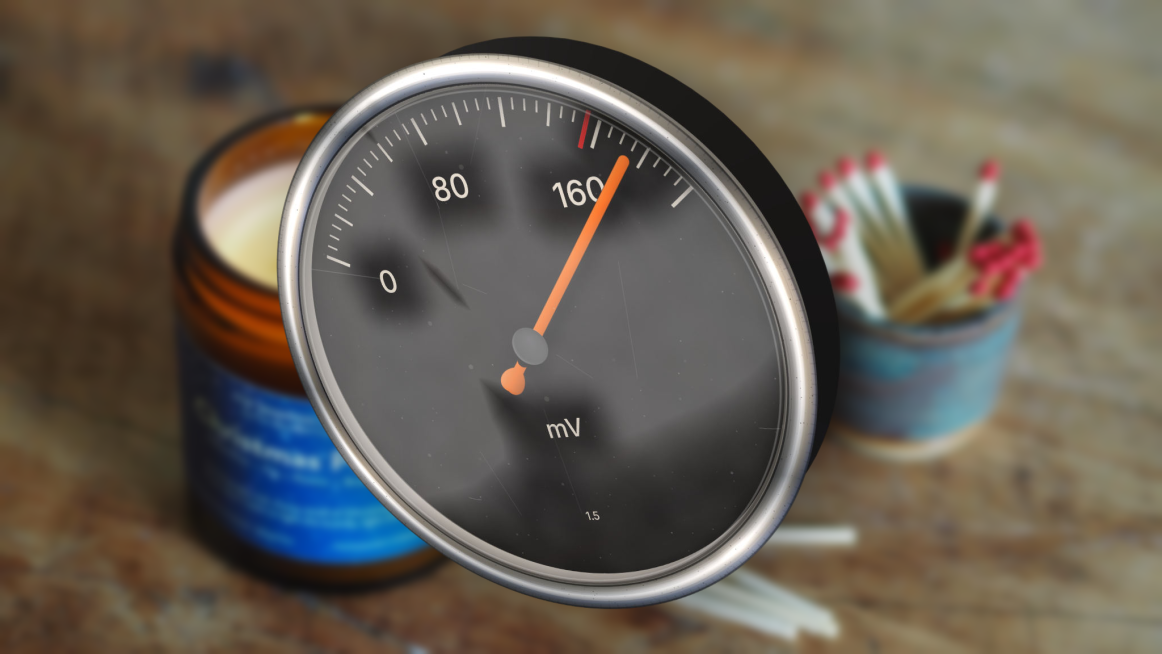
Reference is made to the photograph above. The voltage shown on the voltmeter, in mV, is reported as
175 mV
